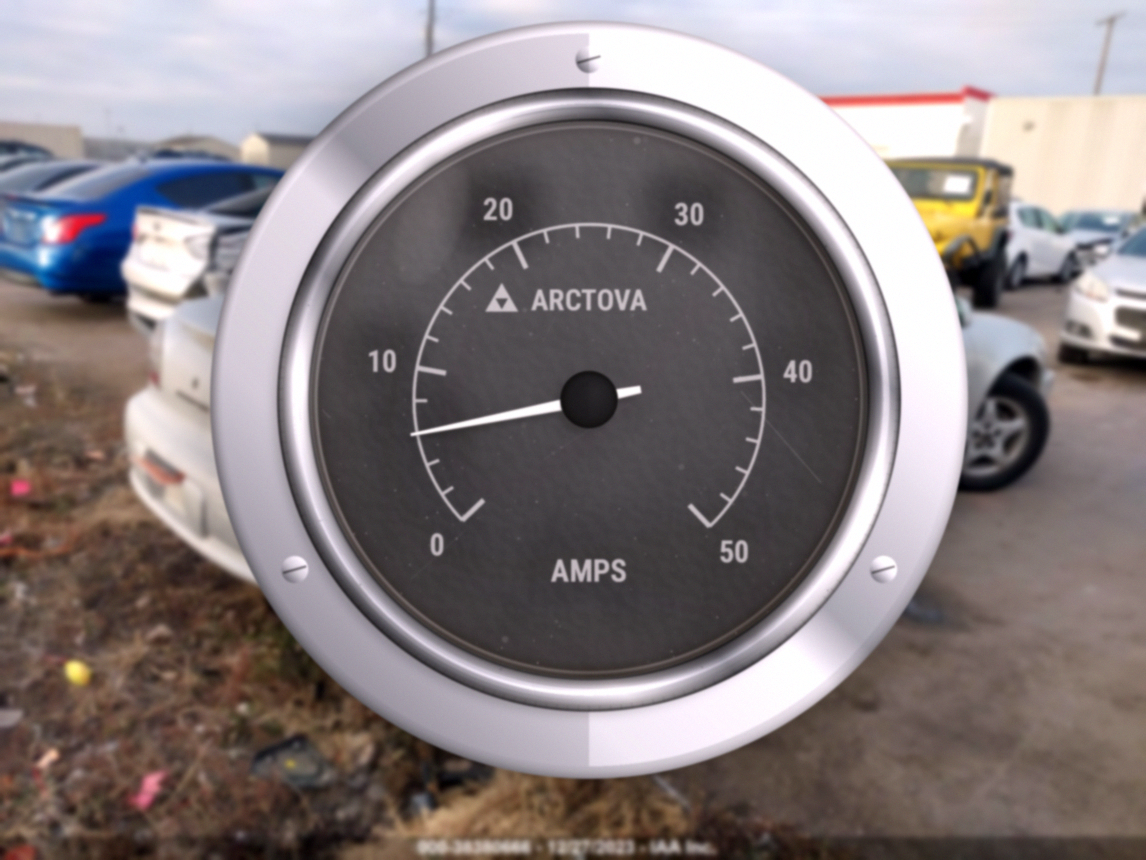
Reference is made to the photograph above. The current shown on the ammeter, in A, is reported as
6 A
